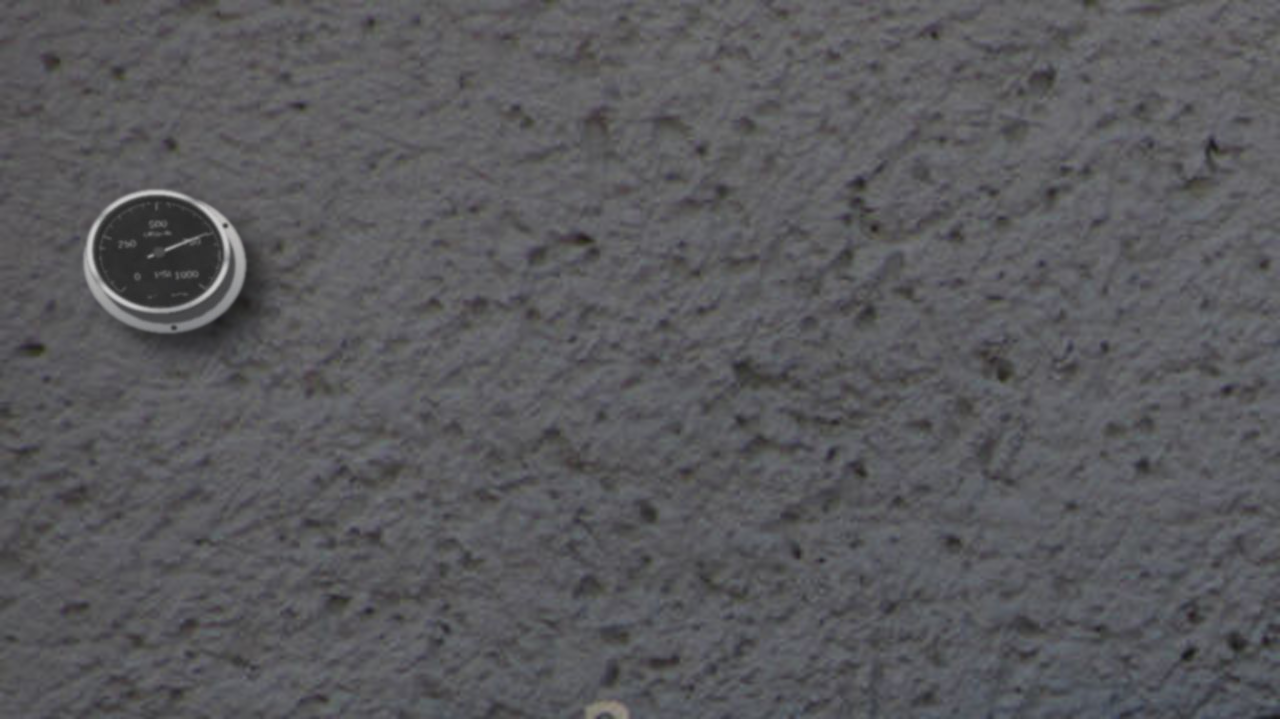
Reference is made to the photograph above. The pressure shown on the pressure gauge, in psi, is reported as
750 psi
